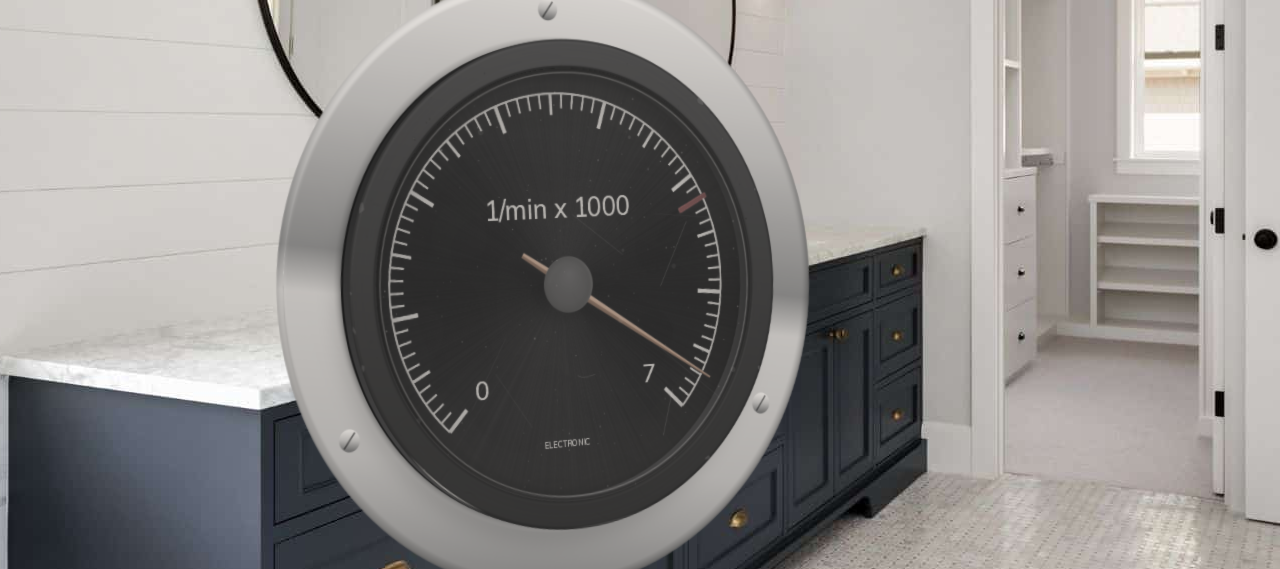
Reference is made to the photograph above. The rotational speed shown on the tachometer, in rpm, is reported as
6700 rpm
